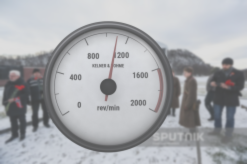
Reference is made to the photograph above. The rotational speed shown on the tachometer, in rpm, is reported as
1100 rpm
